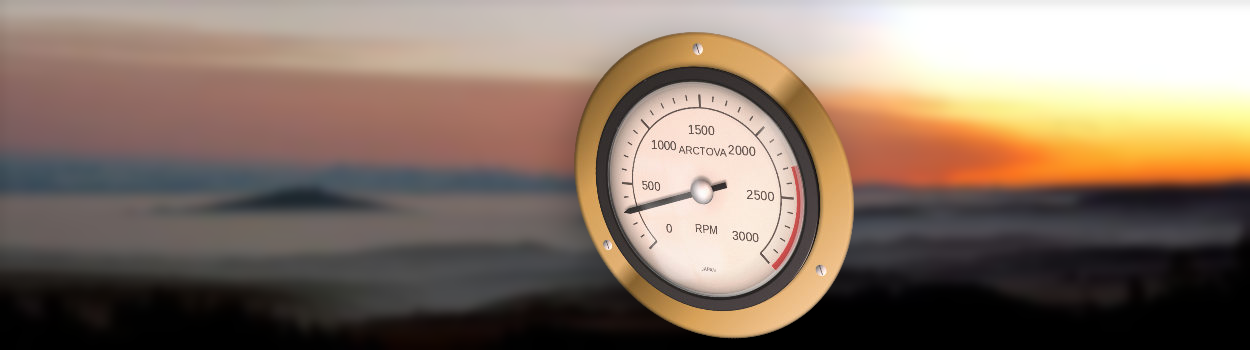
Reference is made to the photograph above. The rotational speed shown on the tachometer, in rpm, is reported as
300 rpm
